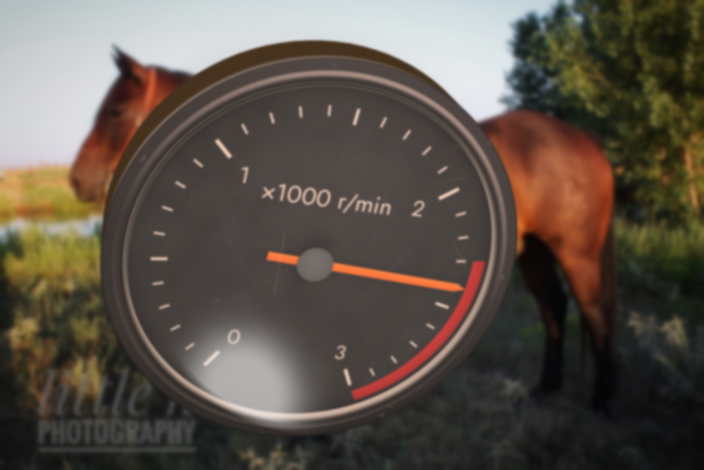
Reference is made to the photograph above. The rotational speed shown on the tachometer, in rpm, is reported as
2400 rpm
